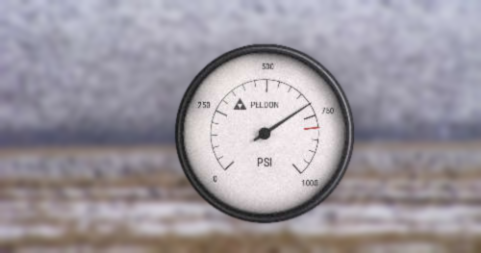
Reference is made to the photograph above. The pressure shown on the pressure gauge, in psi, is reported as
700 psi
